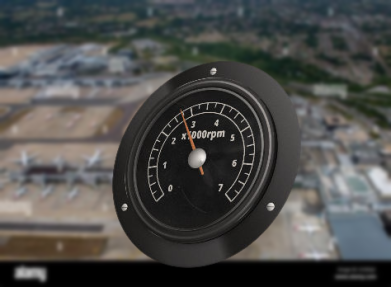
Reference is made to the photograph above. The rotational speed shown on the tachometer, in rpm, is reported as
2750 rpm
